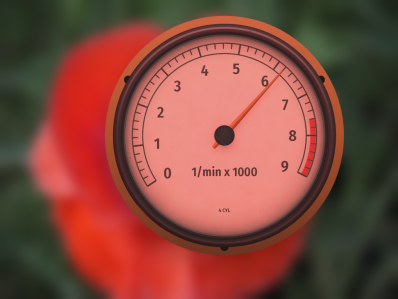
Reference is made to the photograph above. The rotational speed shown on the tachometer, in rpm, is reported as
6200 rpm
